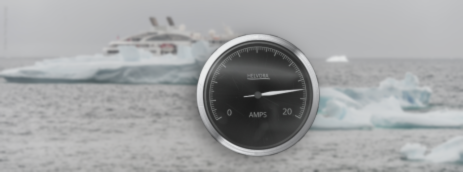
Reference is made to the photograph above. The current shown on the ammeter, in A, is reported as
17 A
